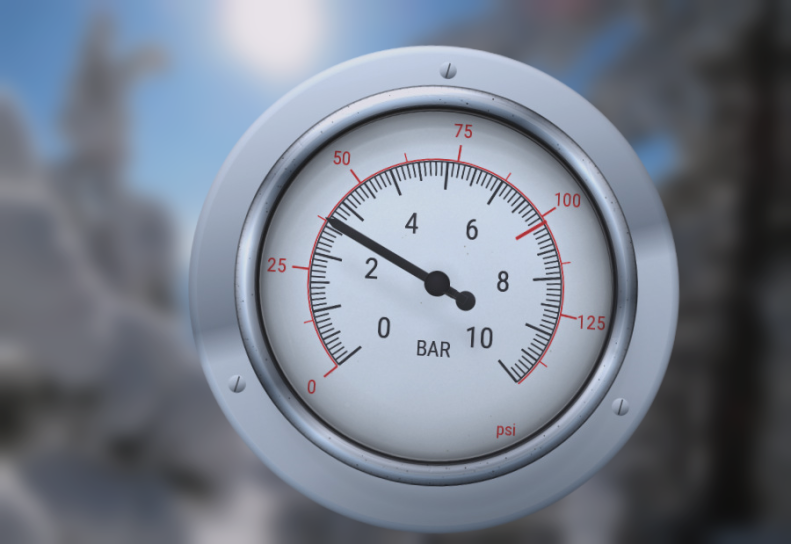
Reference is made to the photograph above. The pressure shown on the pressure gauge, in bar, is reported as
2.6 bar
